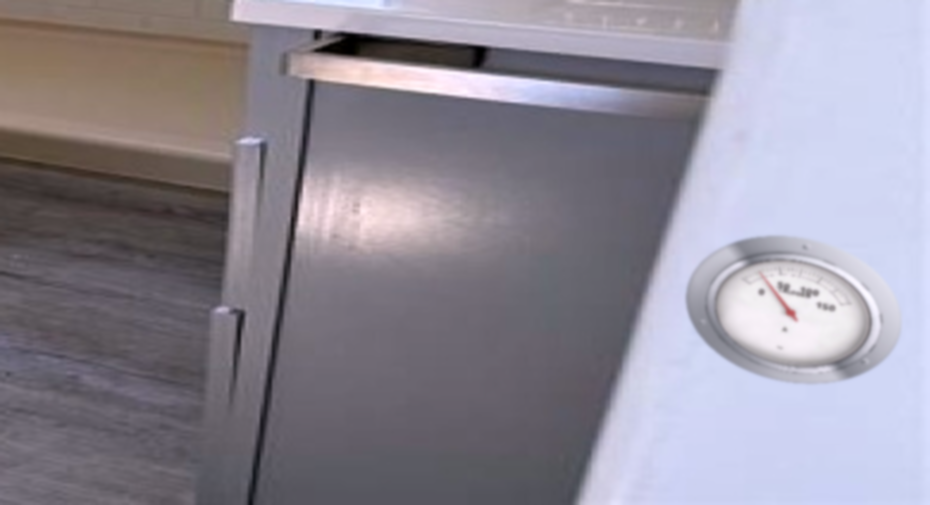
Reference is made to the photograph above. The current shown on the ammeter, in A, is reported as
25 A
